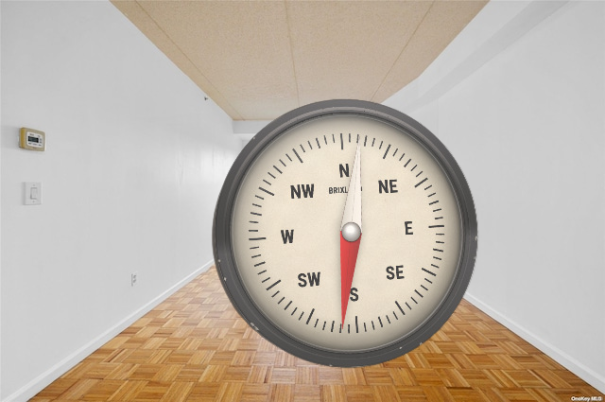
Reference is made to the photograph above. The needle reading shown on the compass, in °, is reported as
190 °
